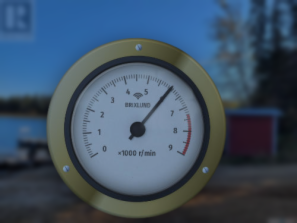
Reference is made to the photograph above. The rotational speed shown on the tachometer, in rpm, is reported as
6000 rpm
